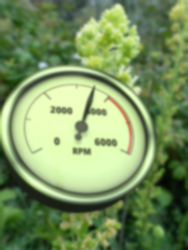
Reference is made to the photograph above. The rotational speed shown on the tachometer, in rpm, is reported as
3500 rpm
